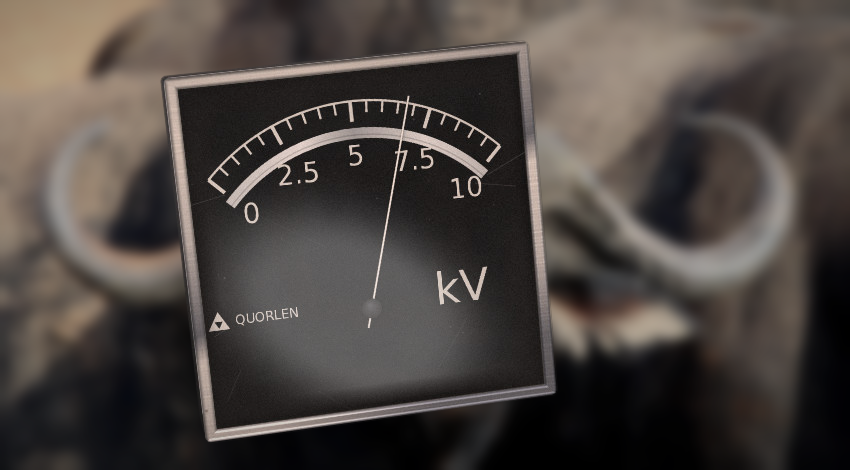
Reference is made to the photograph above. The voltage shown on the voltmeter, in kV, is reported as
6.75 kV
